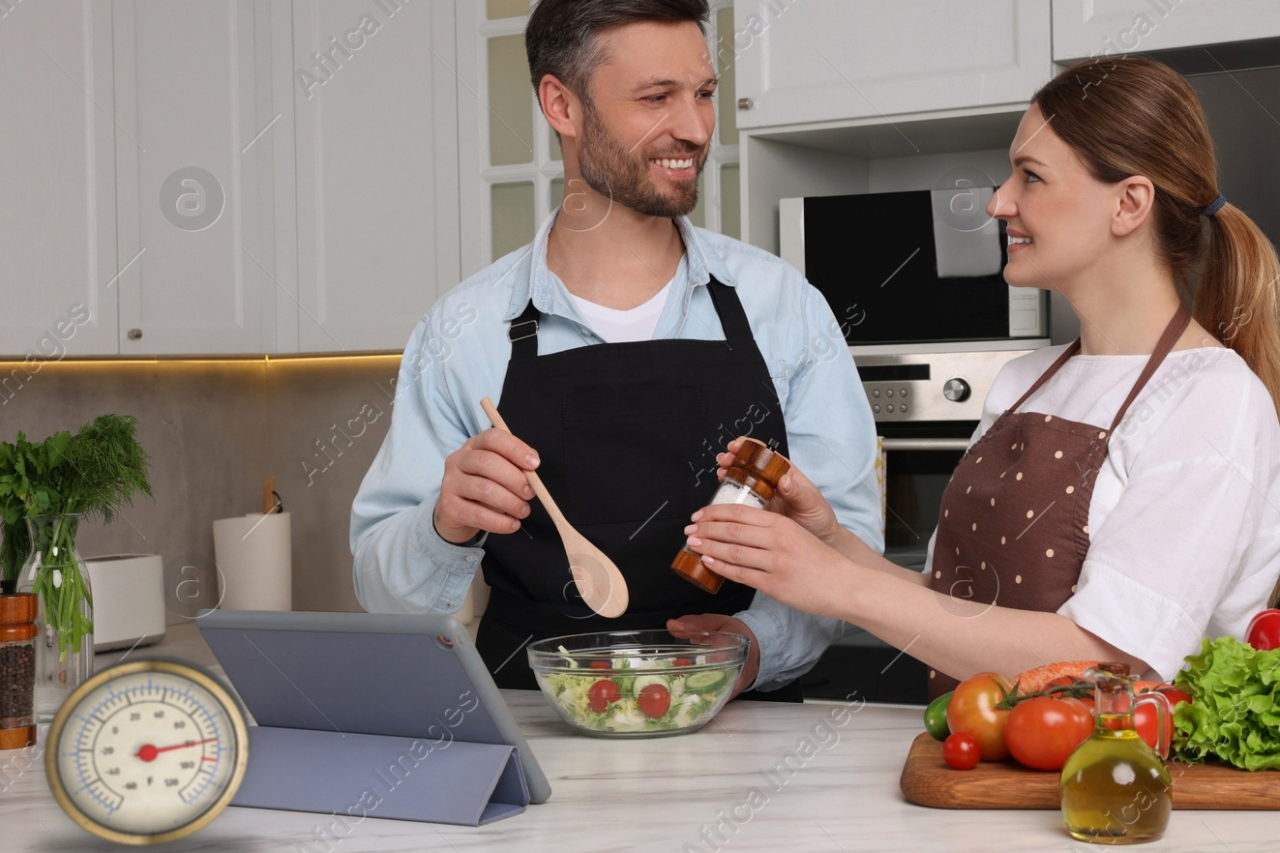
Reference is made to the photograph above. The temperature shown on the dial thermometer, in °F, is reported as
80 °F
